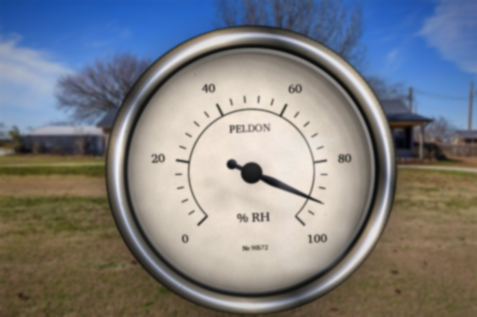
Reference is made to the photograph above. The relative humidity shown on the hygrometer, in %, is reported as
92 %
